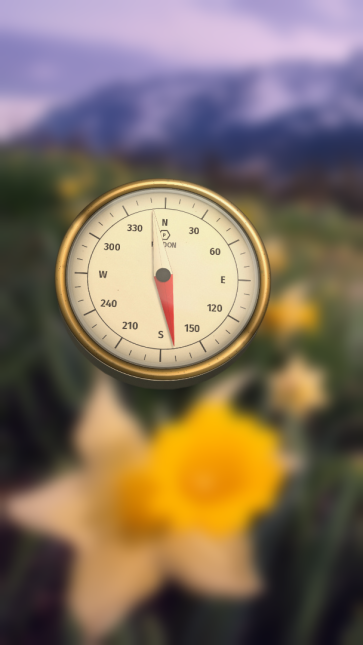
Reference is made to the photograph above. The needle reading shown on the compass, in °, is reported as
170 °
